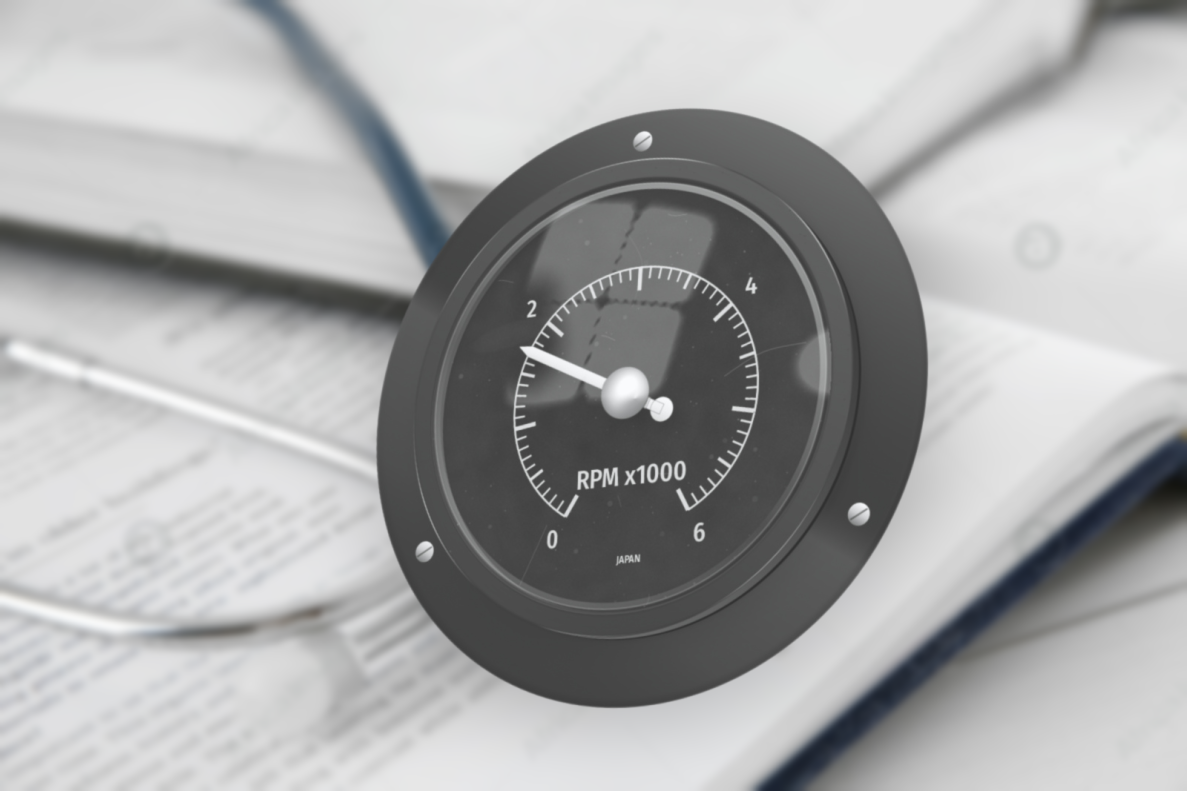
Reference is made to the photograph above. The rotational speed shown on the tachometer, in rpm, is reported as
1700 rpm
